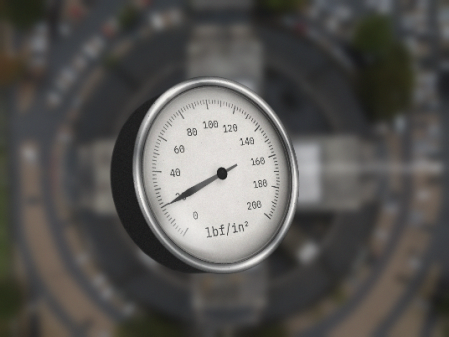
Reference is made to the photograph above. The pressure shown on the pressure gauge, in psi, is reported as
20 psi
